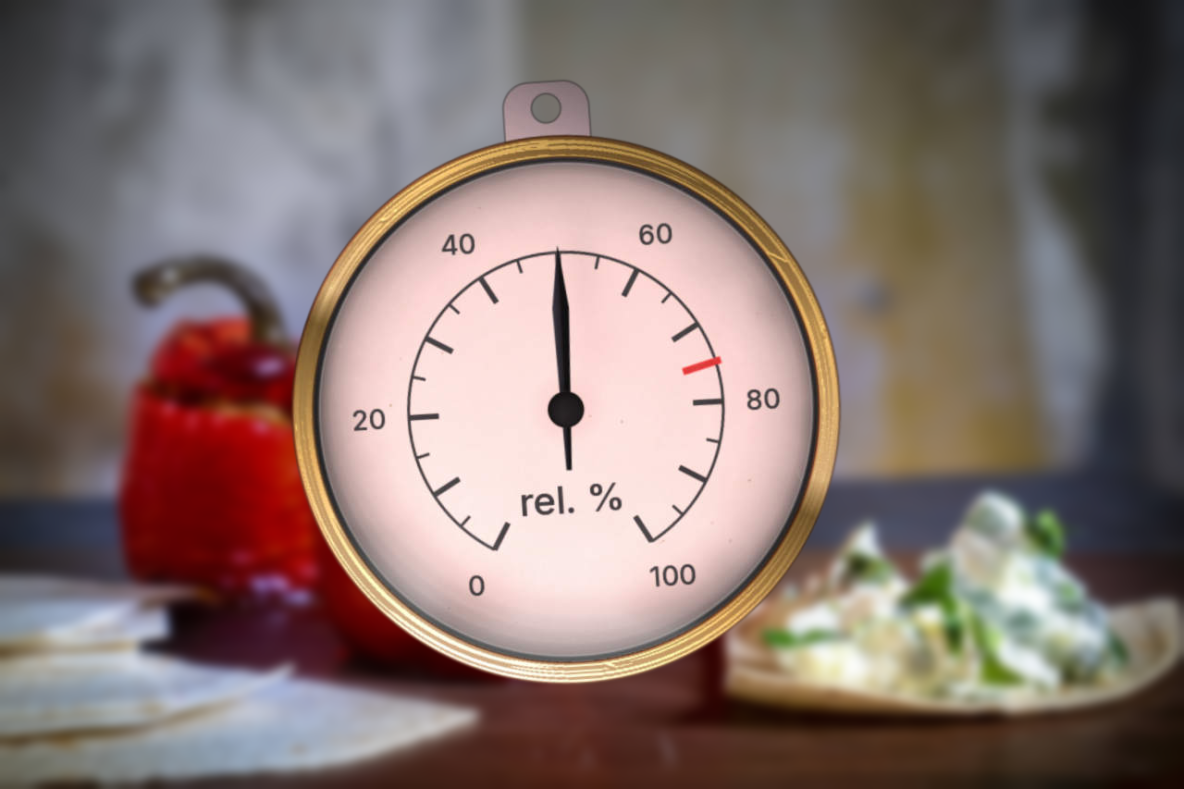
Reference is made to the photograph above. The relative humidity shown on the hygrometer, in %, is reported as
50 %
